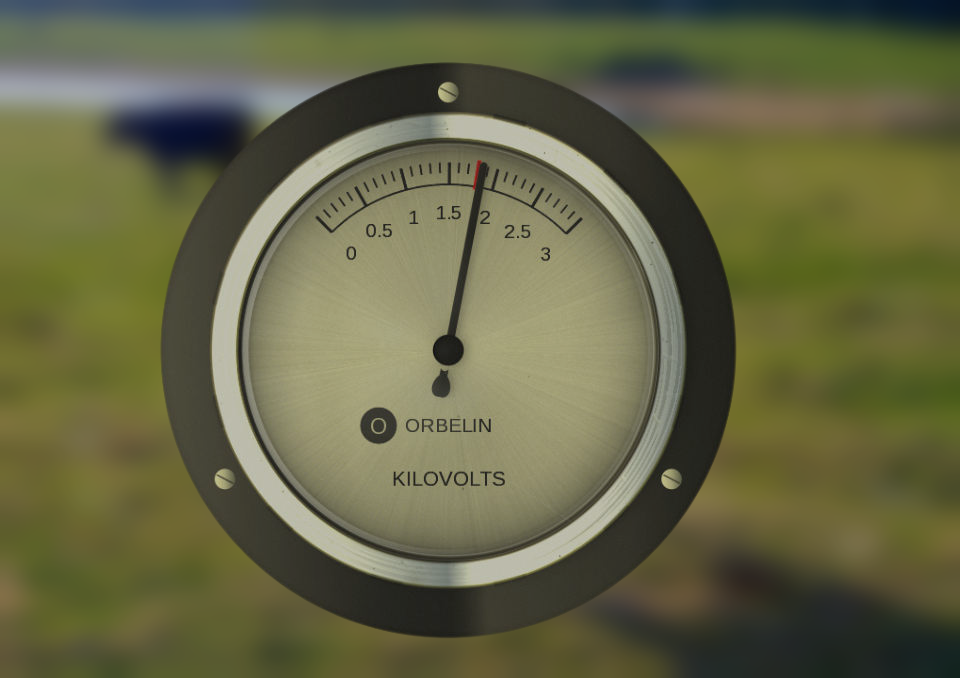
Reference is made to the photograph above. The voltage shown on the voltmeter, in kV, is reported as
1.85 kV
